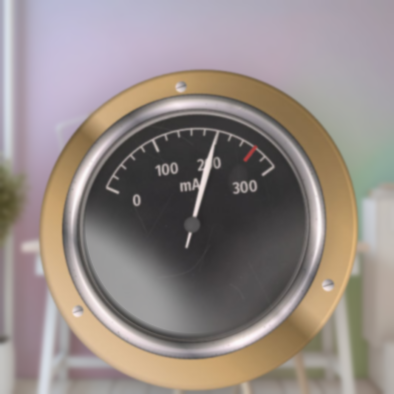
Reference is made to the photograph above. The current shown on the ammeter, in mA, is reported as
200 mA
